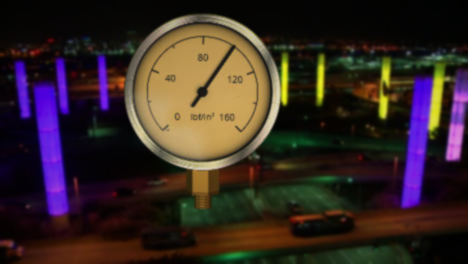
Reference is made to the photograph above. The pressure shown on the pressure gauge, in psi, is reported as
100 psi
